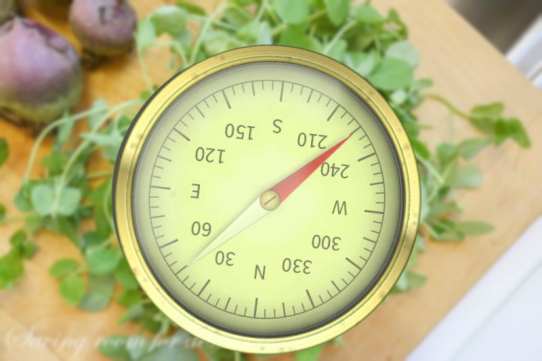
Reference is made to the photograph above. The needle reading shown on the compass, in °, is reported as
225 °
